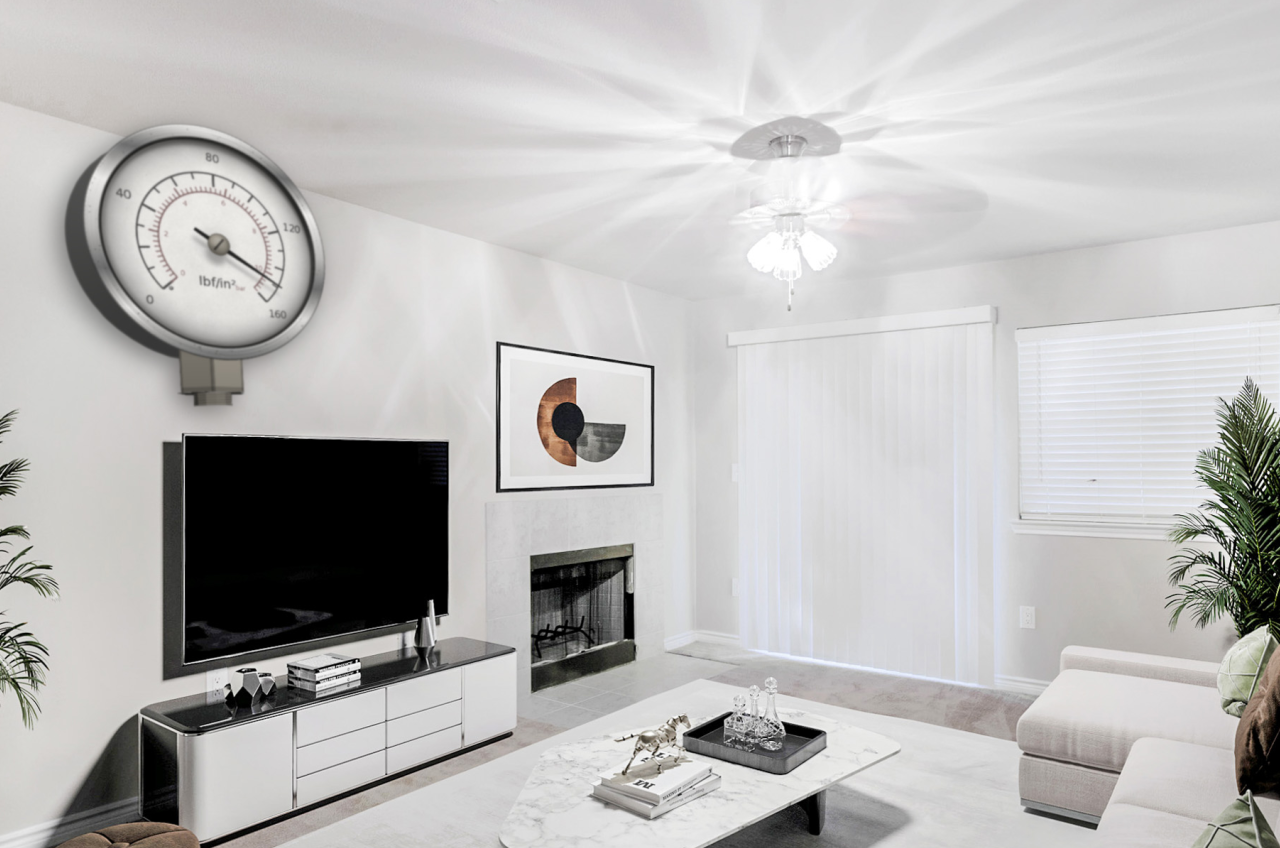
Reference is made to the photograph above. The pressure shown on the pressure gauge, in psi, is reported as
150 psi
